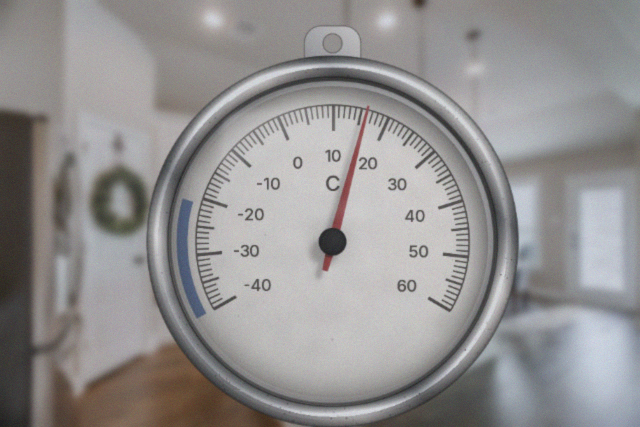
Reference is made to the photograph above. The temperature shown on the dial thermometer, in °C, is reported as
16 °C
